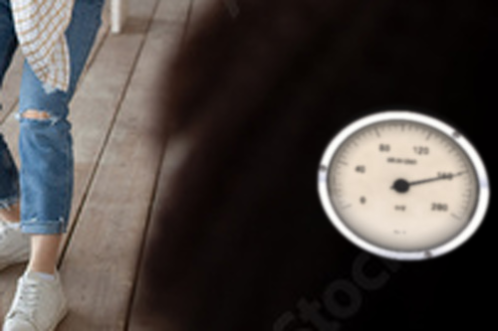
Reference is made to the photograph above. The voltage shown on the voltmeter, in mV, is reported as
160 mV
